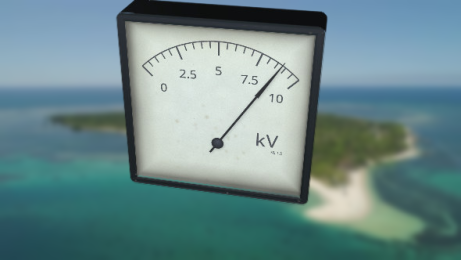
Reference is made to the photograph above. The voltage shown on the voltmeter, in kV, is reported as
8.75 kV
